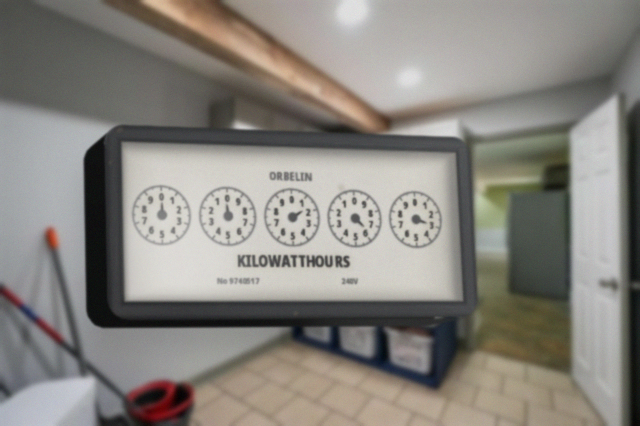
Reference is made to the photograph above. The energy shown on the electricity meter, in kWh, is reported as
163 kWh
